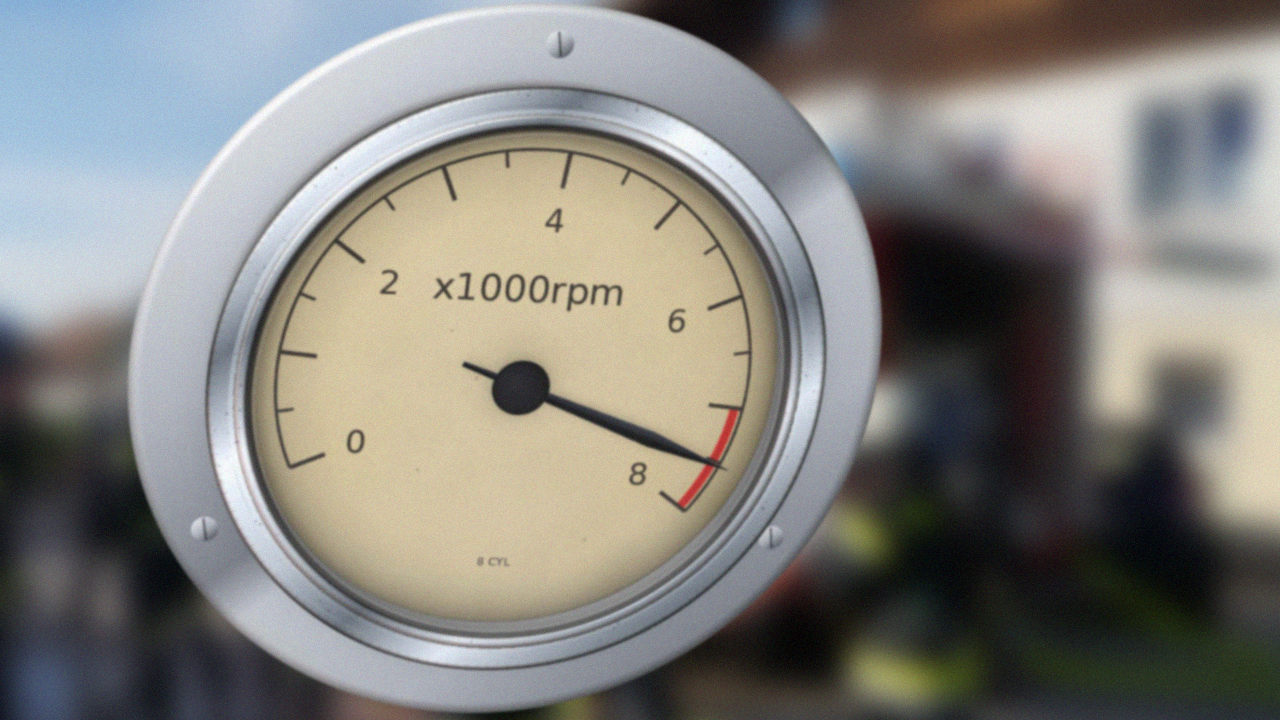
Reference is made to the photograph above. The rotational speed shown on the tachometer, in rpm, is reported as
7500 rpm
